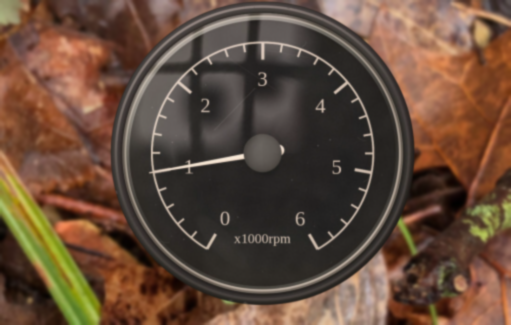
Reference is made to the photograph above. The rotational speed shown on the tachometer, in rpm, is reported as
1000 rpm
